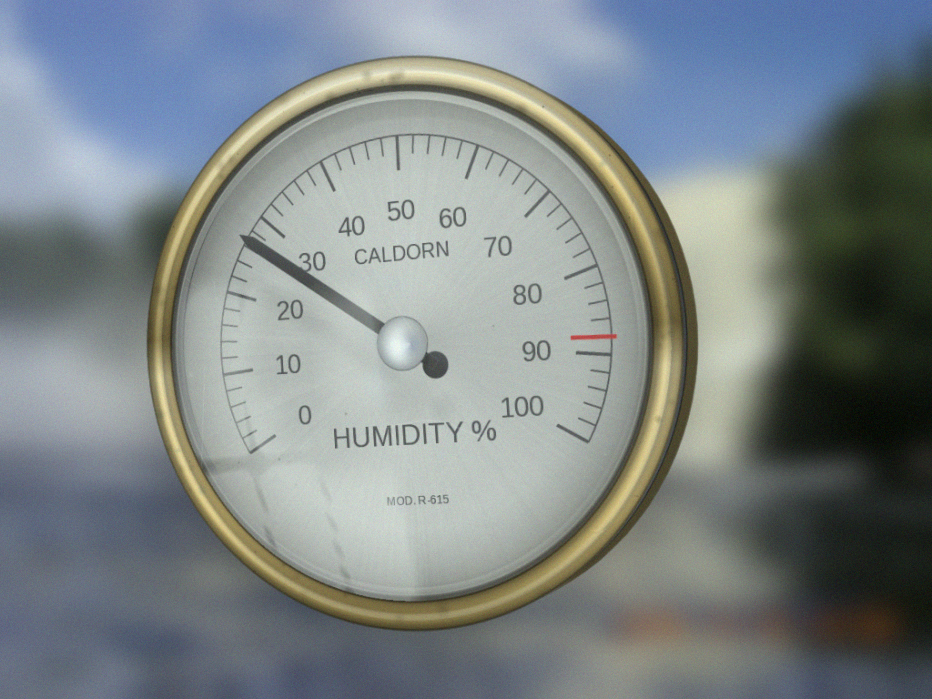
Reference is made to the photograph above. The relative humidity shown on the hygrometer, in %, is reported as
27 %
